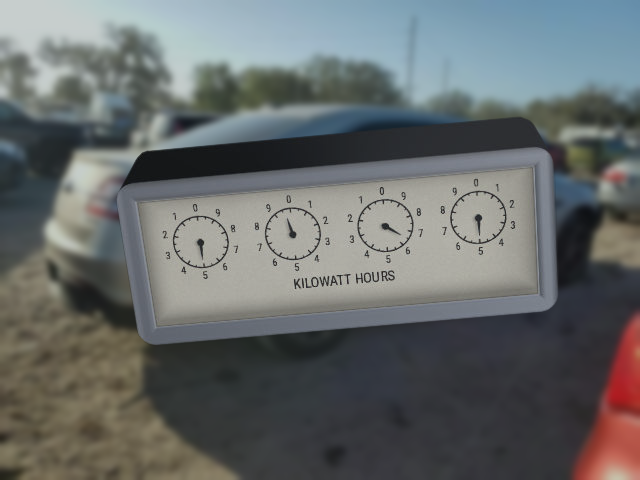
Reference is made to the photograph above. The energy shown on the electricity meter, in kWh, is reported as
4965 kWh
